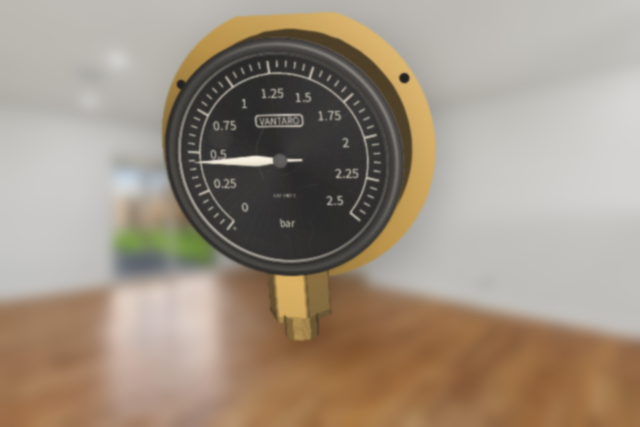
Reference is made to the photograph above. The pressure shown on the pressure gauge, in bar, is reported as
0.45 bar
